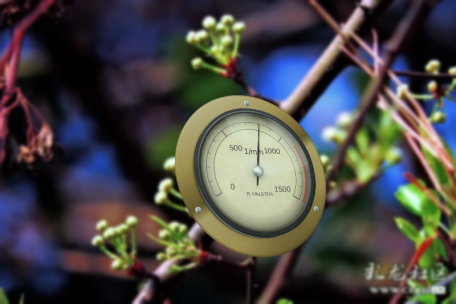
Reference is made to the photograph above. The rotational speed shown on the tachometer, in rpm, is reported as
800 rpm
